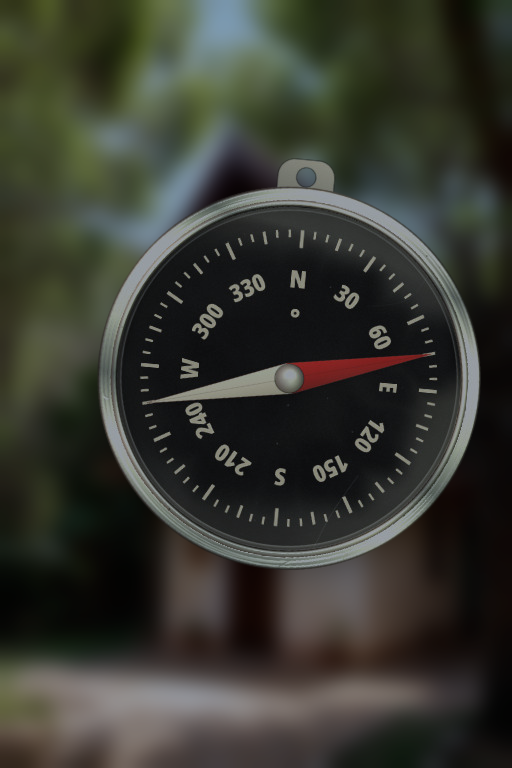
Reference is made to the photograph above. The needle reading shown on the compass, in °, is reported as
75 °
